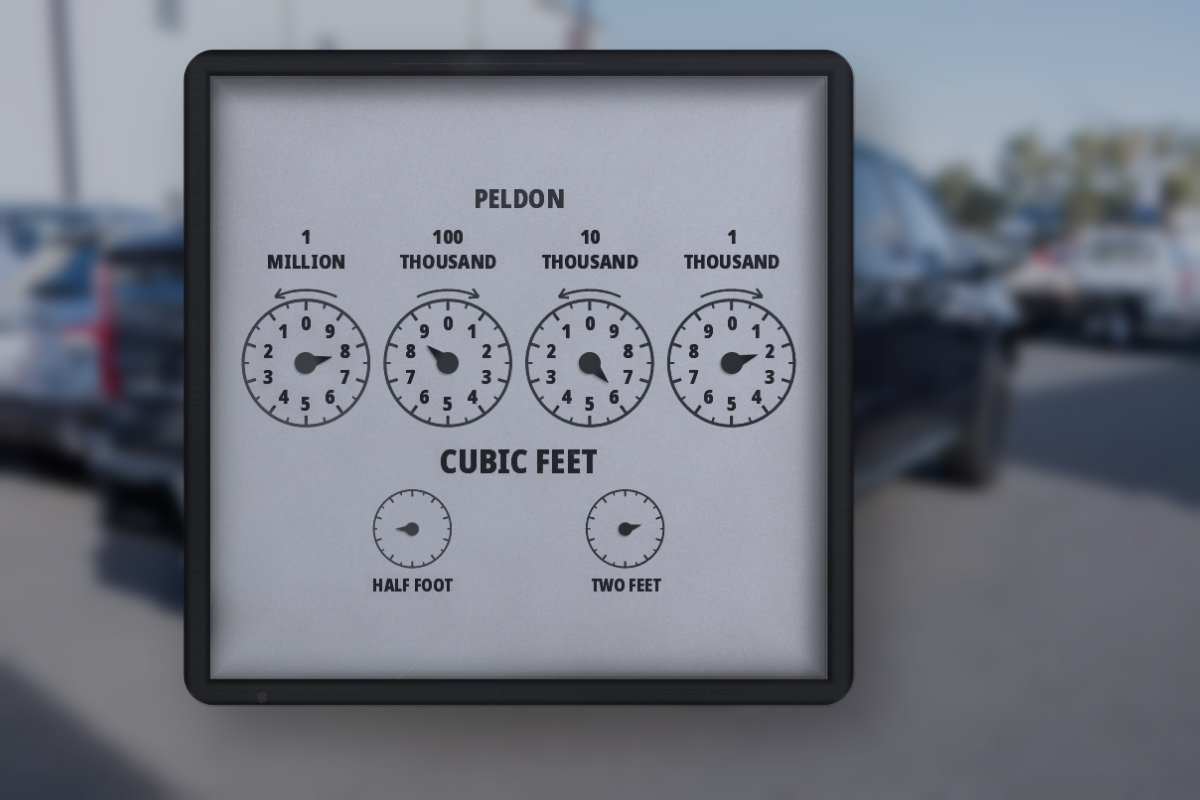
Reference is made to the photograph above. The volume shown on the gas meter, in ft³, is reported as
786200 ft³
